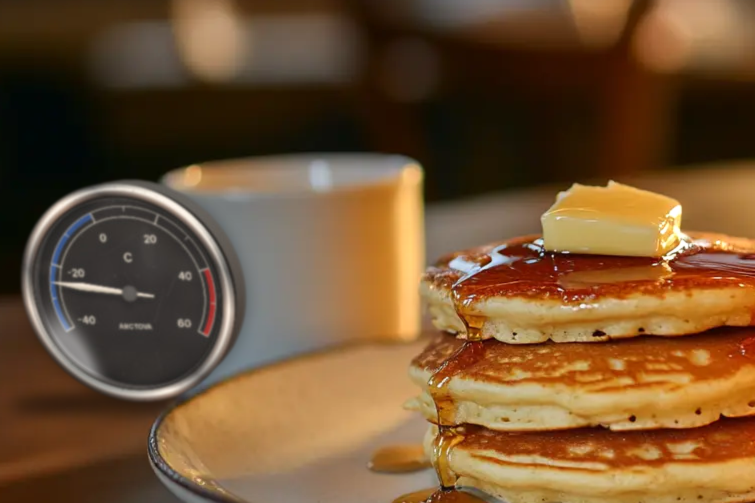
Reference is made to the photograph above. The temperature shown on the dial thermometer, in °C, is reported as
-25 °C
